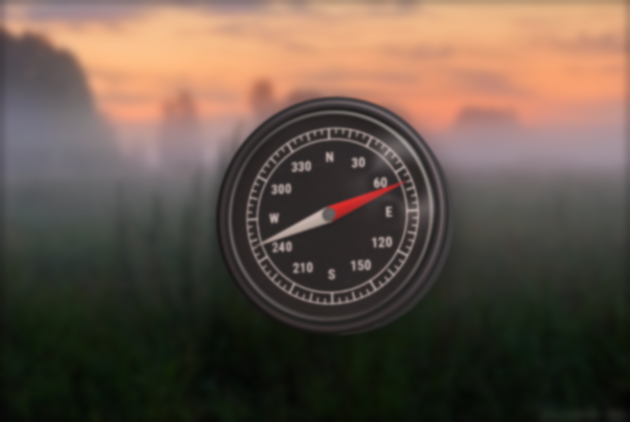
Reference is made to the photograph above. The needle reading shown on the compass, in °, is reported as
70 °
